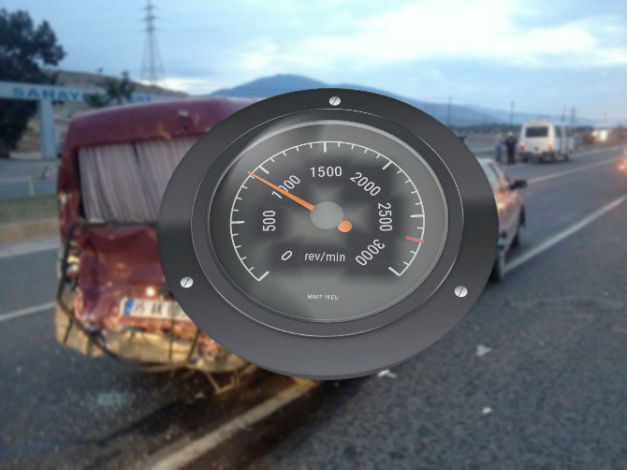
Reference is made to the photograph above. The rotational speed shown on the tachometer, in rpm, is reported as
900 rpm
